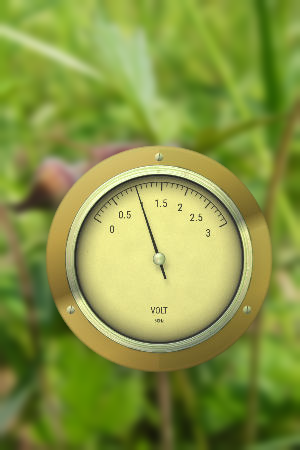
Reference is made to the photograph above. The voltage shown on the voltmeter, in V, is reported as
1 V
